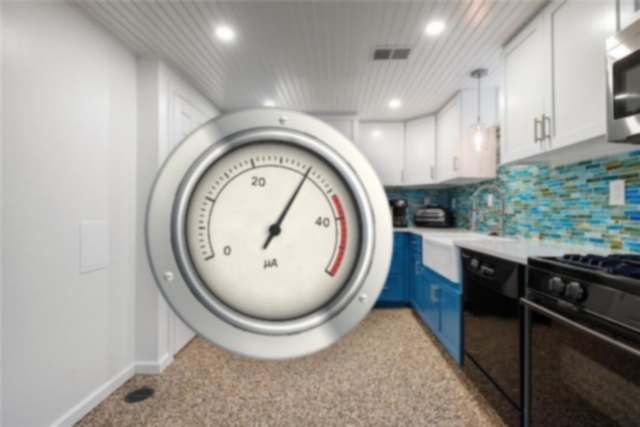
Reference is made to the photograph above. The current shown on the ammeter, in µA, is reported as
30 µA
